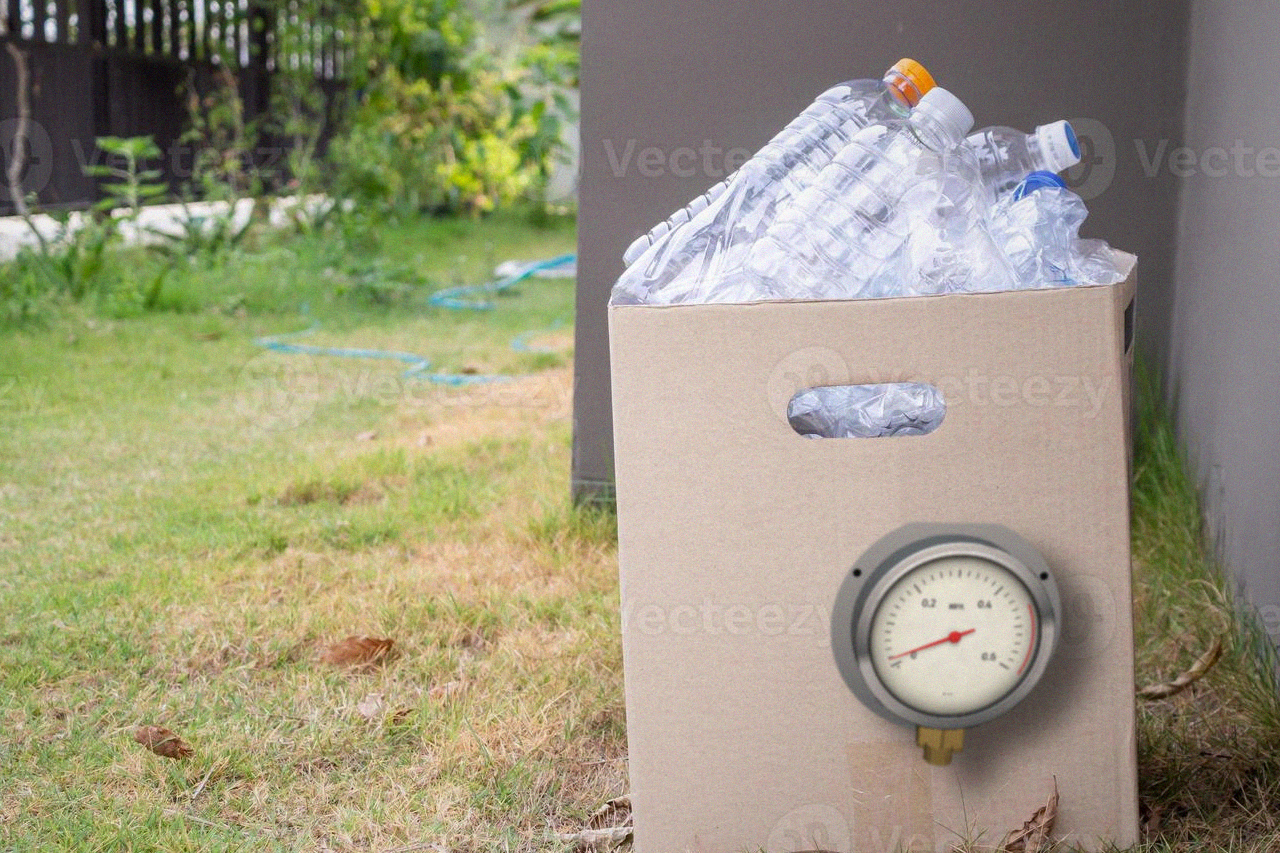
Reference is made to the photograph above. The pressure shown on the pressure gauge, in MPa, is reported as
0.02 MPa
